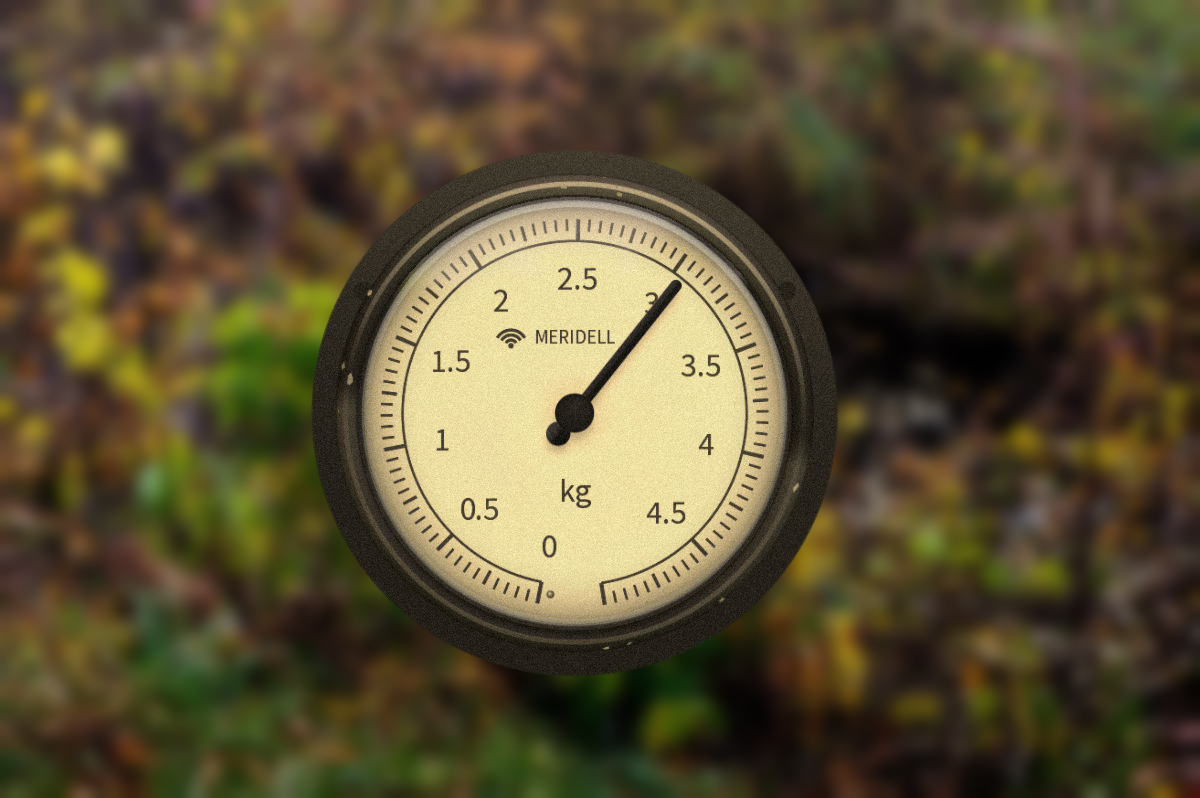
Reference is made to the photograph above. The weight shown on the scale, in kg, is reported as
3.05 kg
